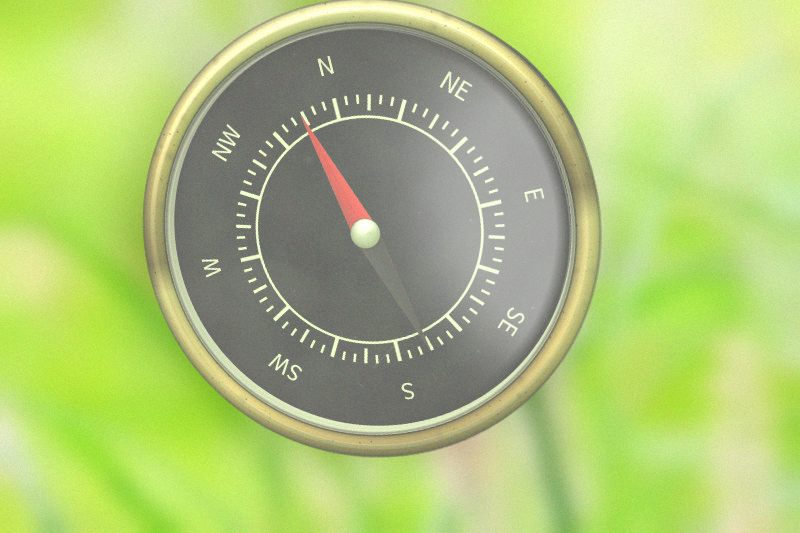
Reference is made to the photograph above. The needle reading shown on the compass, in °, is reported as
345 °
